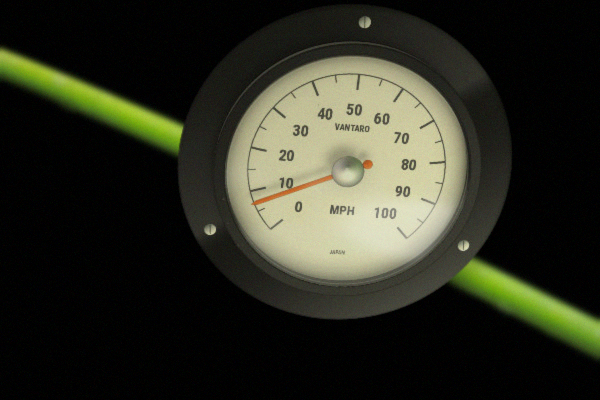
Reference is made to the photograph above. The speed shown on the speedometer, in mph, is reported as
7.5 mph
